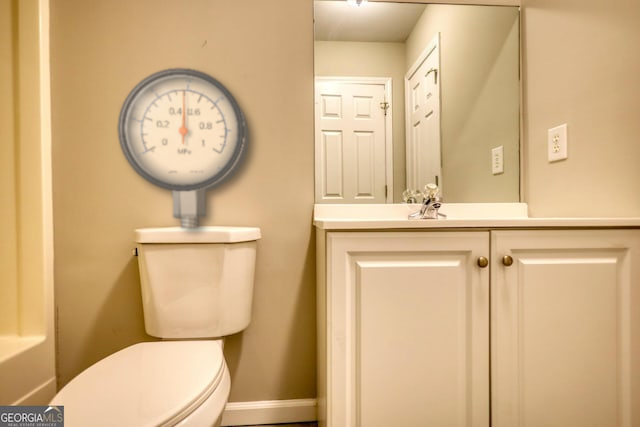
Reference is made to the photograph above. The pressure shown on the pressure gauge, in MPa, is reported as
0.5 MPa
